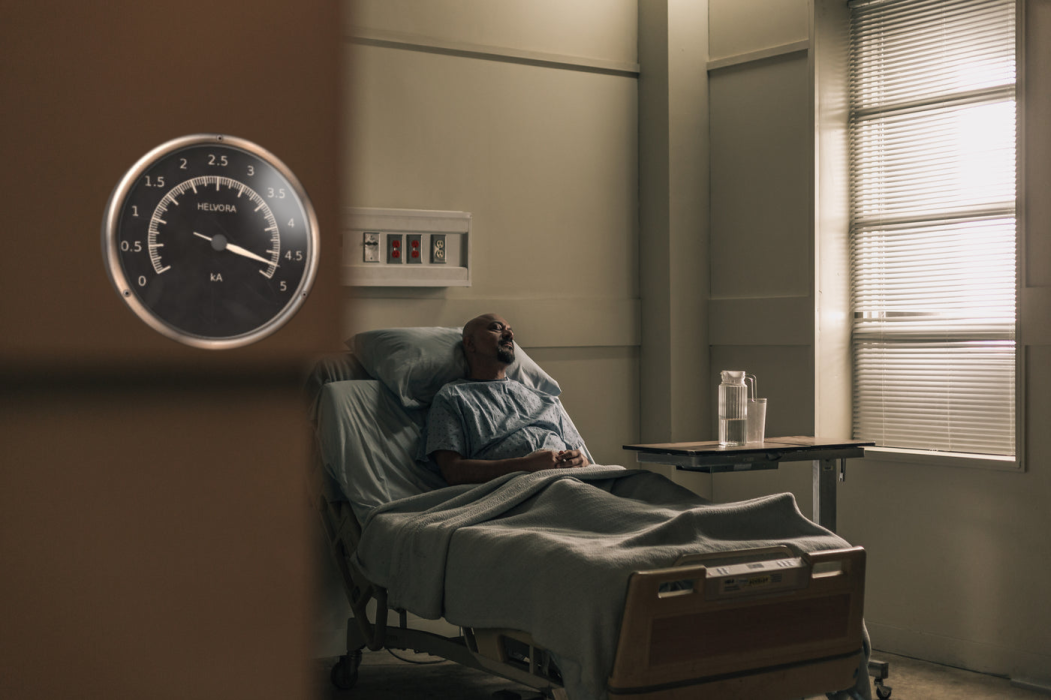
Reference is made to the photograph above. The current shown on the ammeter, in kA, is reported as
4.75 kA
